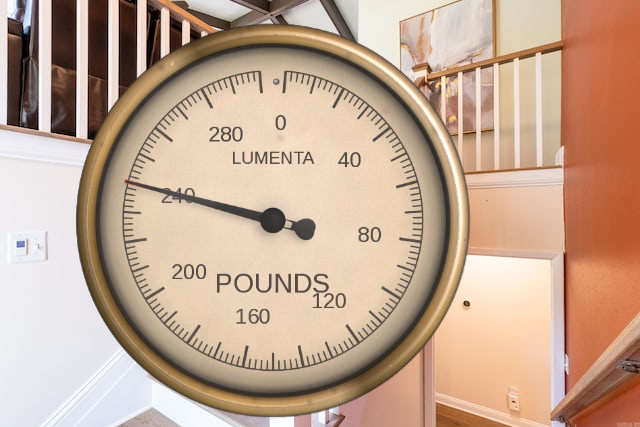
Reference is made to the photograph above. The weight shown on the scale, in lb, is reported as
240 lb
